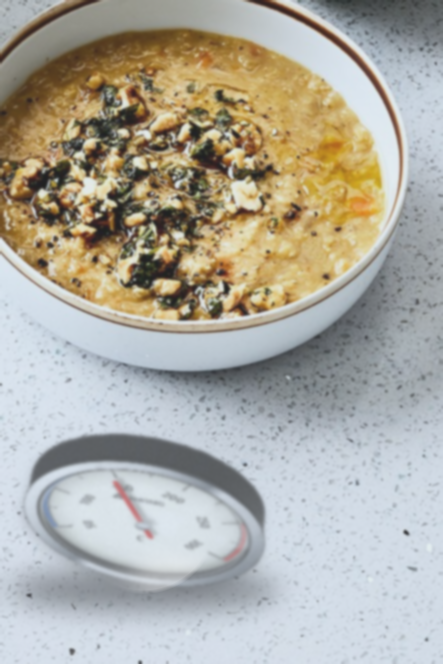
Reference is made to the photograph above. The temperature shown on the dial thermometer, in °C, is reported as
150 °C
